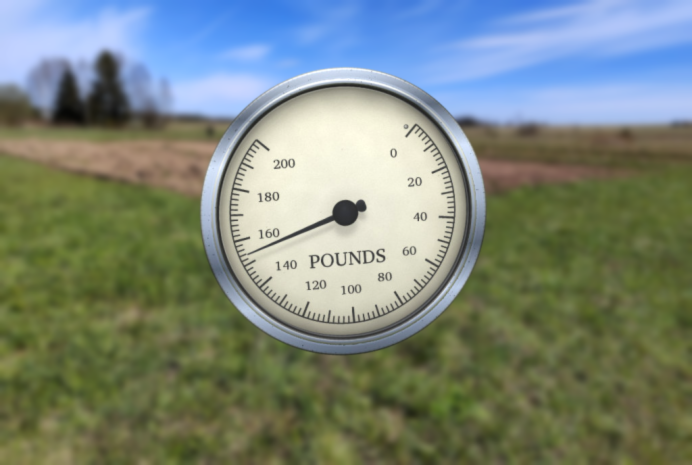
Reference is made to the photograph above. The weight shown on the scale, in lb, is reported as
154 lb
